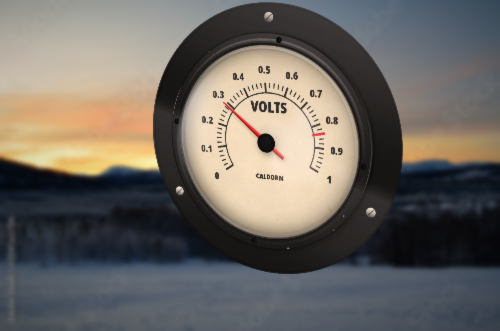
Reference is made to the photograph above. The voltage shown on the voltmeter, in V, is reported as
0.3 V
